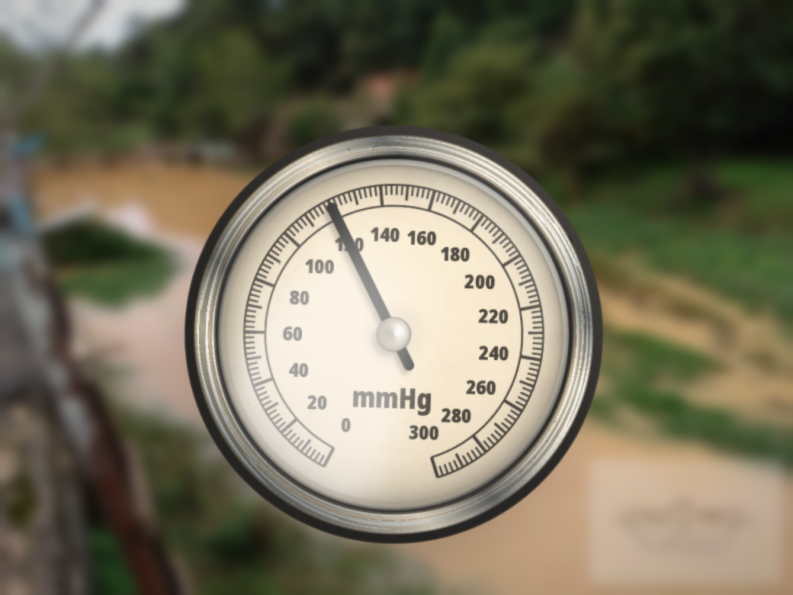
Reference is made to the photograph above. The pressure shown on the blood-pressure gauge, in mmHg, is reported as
120 mmHg
